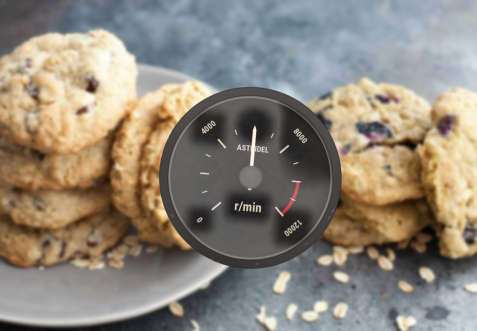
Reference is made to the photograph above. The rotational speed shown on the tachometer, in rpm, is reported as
6000 rpm
